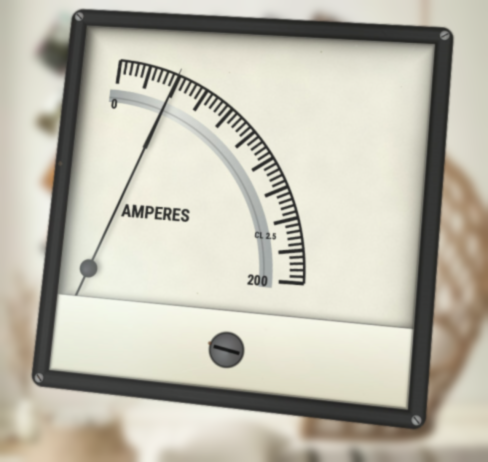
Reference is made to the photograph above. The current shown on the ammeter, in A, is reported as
40 A
